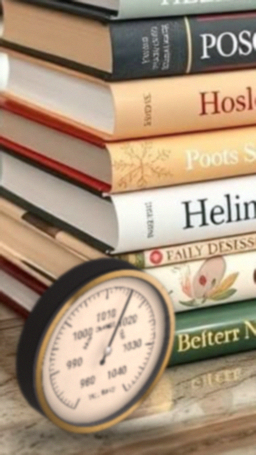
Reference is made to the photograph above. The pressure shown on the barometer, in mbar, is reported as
1015 mbar
